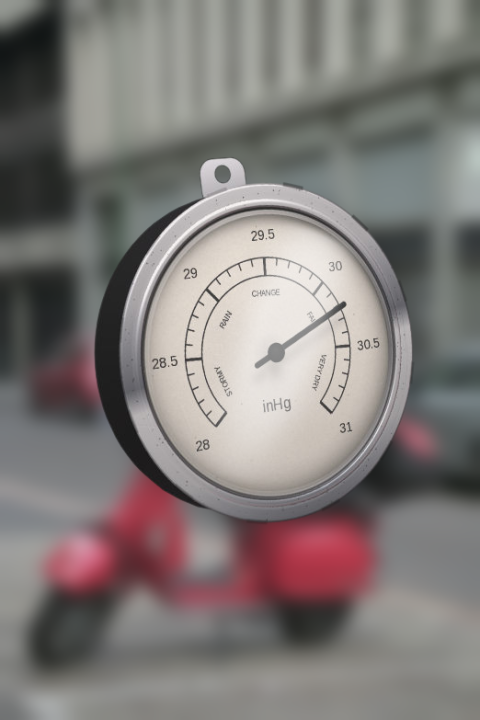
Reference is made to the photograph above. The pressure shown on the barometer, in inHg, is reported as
30.2 inHg
